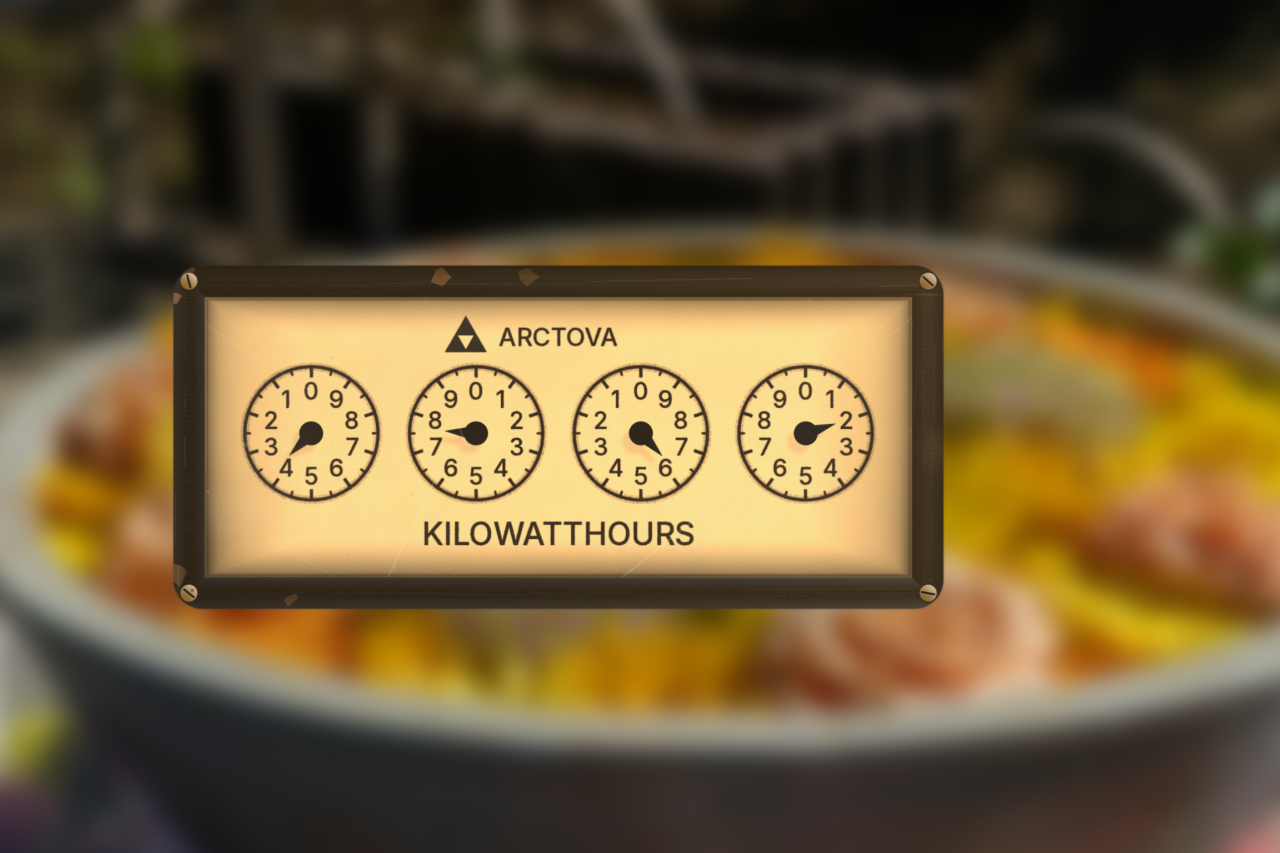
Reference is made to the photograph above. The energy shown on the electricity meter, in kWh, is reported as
3762 kWh
